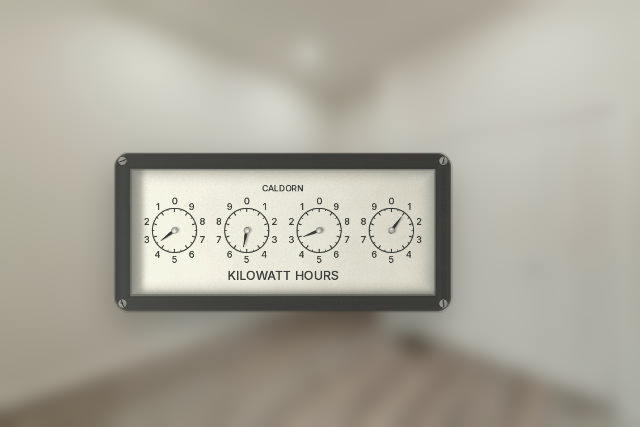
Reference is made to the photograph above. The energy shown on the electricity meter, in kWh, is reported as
3531 kWh
